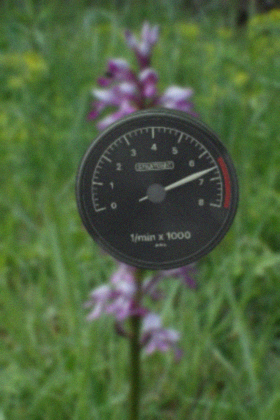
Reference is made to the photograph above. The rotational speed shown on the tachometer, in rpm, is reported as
6600 rpm
